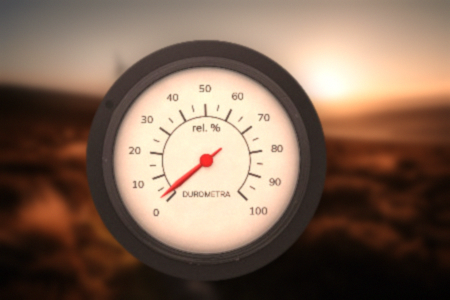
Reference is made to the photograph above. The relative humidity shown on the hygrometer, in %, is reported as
2.5 %
